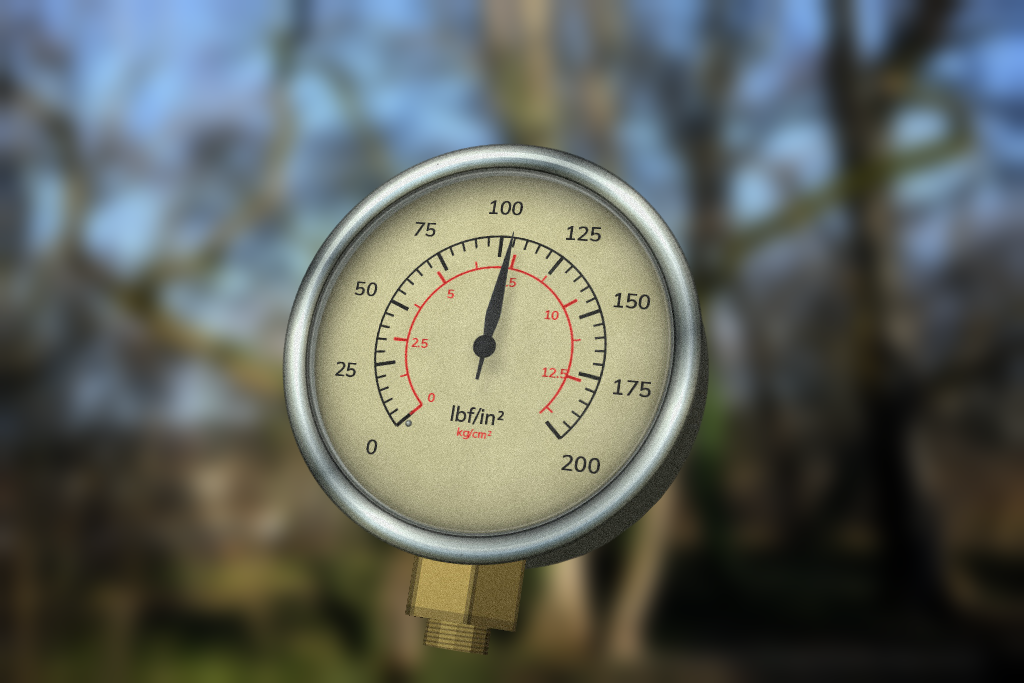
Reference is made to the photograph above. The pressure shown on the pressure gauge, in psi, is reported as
105 psi
